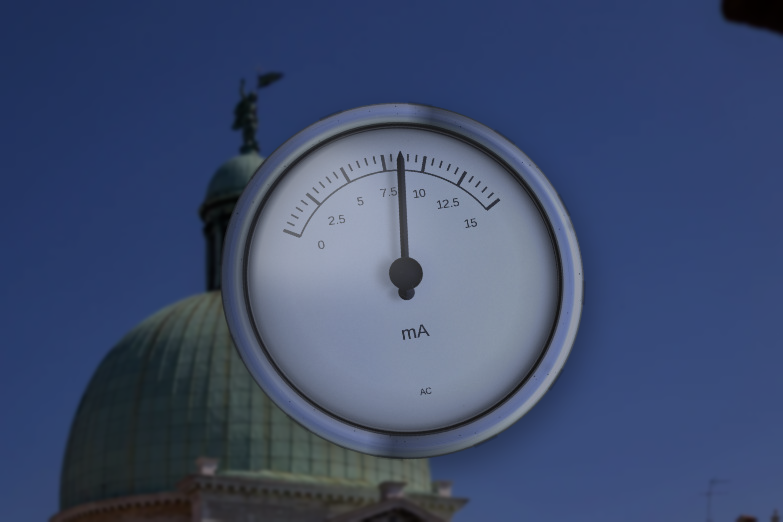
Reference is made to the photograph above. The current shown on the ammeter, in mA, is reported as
8.5 mA
